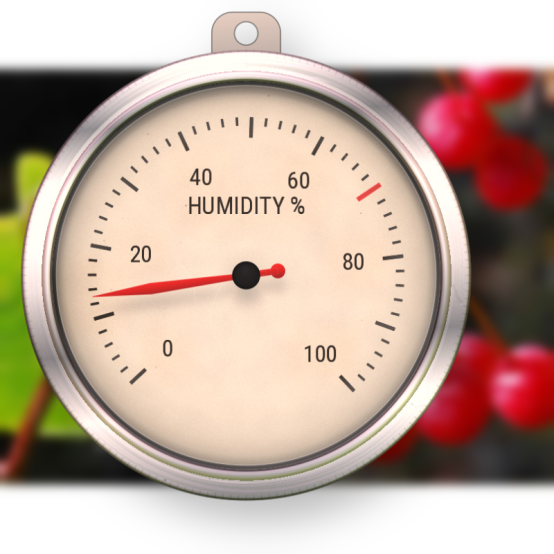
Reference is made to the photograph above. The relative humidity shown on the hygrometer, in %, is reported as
13 %
